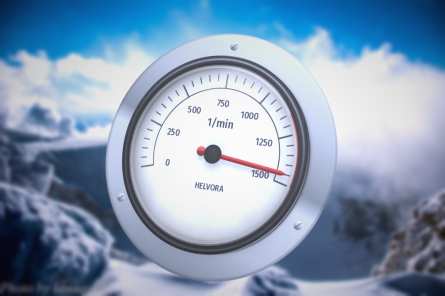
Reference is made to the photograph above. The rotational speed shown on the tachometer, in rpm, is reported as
1450 rpm
